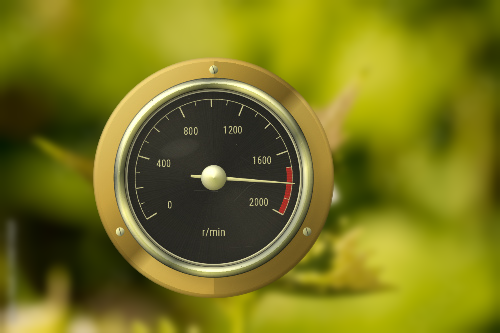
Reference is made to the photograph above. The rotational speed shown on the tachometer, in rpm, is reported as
1800 rpm
